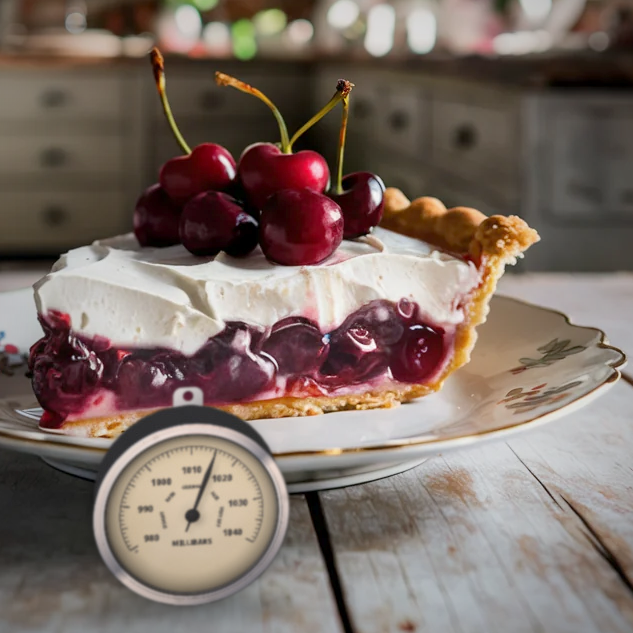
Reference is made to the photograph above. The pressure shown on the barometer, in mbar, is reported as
1015 mbar
